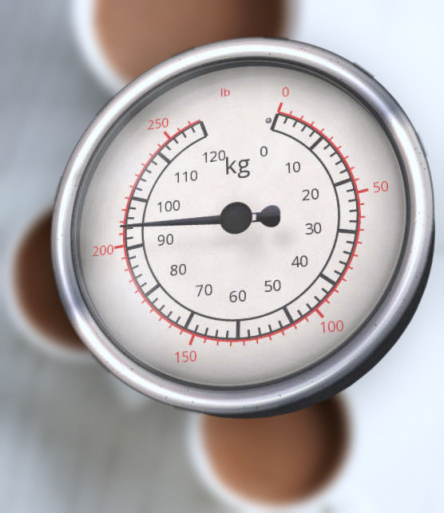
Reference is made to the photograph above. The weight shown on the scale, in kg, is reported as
94 kg
